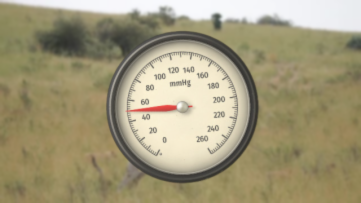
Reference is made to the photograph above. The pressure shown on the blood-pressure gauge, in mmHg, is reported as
50 mmHg
